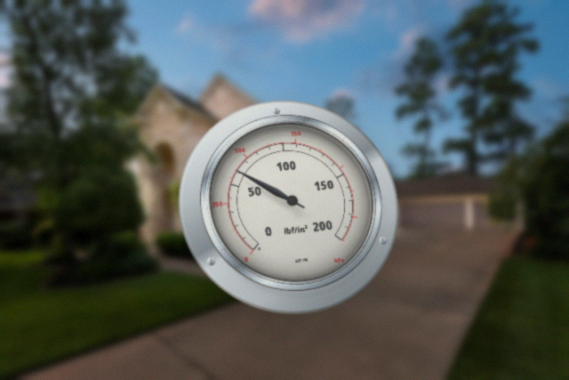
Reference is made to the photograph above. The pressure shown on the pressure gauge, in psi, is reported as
60 psi
